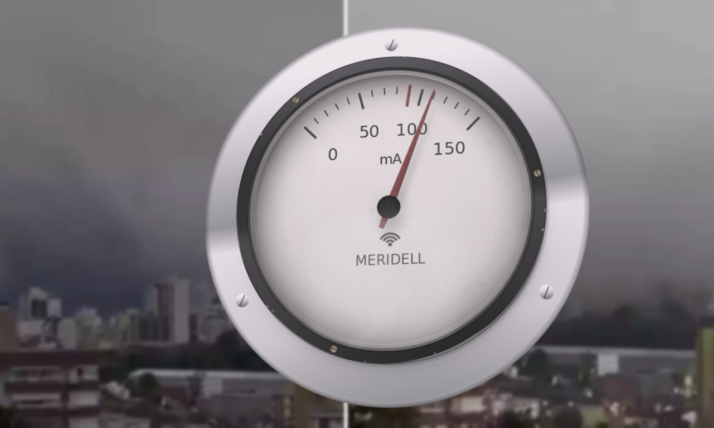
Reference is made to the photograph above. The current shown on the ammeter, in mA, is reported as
110 mA
